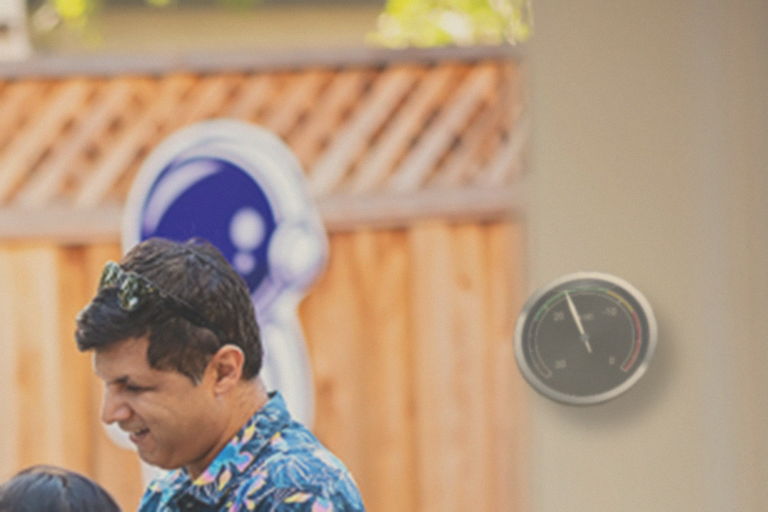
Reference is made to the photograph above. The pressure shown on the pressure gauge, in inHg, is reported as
-17 inHg
